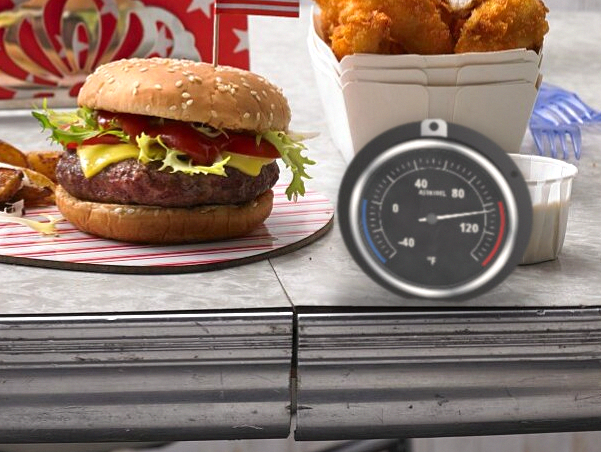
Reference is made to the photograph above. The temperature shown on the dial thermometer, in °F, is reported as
104 °F
